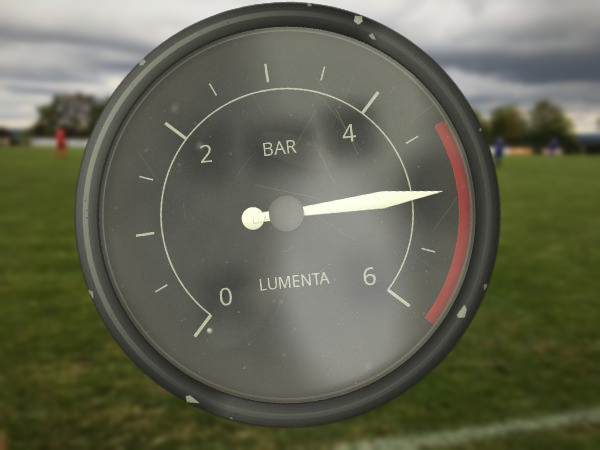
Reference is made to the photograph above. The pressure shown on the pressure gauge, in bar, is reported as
5 bar
